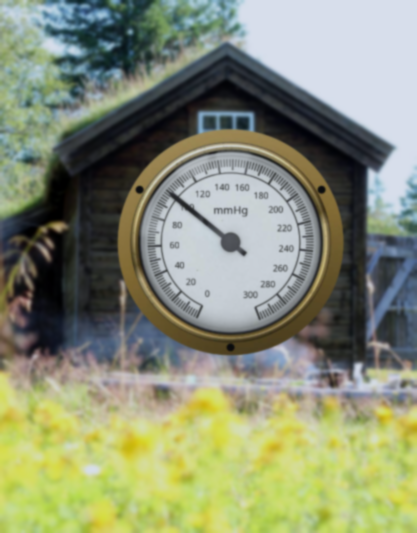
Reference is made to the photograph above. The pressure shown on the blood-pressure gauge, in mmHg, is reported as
100 mmHg
